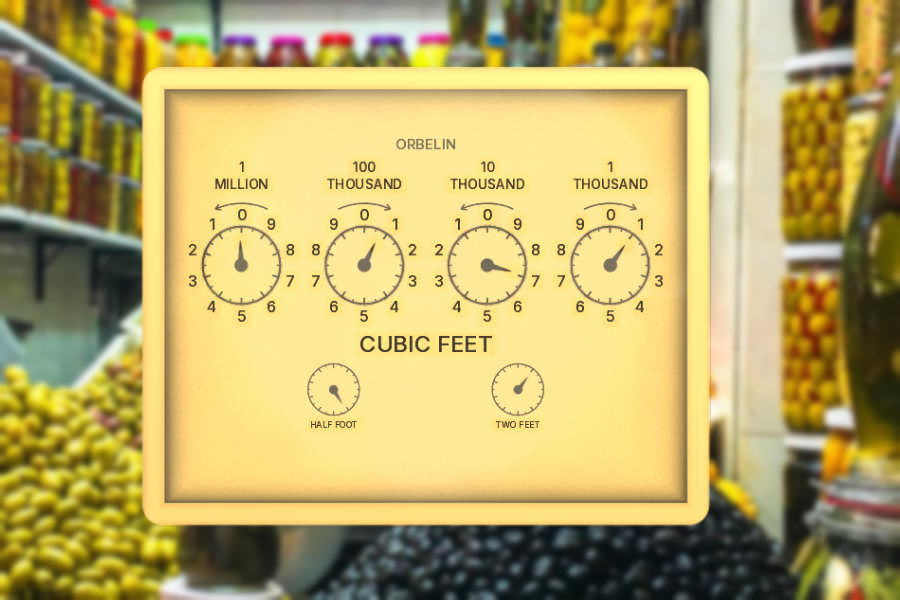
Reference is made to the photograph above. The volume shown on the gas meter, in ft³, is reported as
7100 ft³
